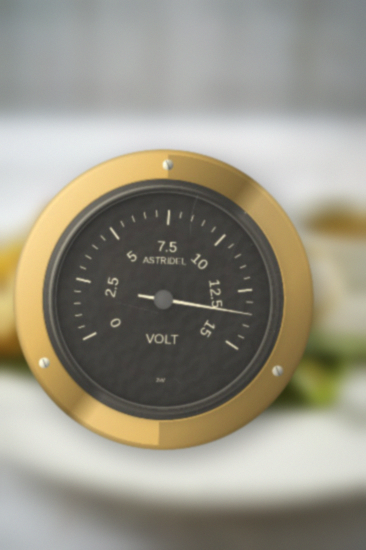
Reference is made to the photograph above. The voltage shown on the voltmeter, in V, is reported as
13.5 V
